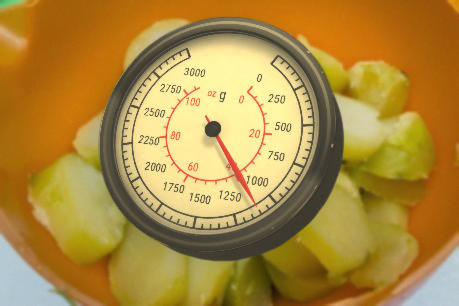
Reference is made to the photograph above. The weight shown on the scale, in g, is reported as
1100 g
